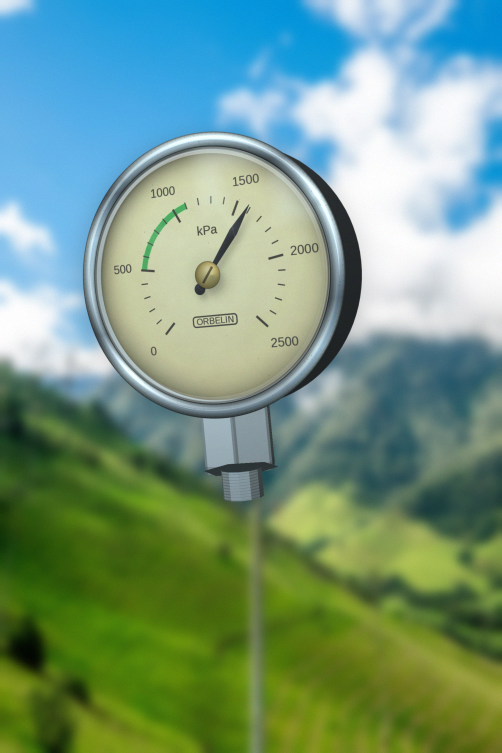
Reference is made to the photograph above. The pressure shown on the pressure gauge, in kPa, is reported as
1600 kPa
